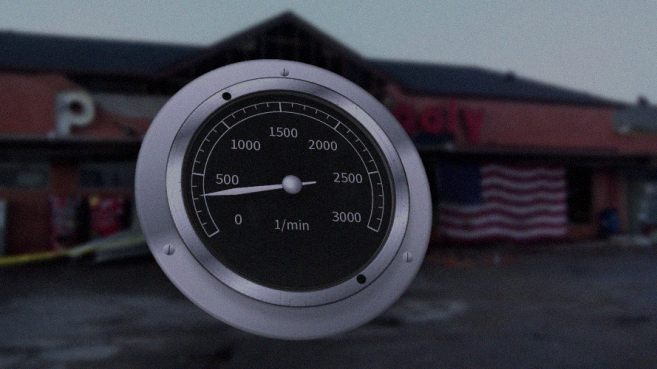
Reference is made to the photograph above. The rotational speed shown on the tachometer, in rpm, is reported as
300 rpm
